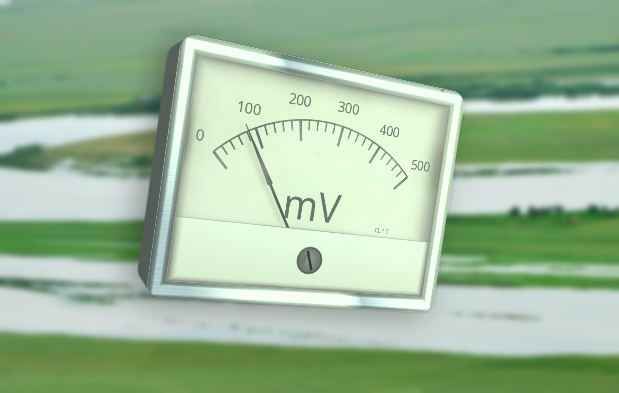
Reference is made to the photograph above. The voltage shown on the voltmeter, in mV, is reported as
80 mV
